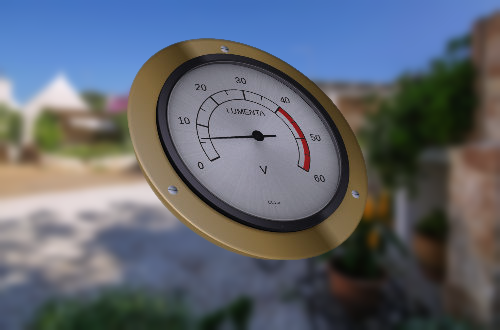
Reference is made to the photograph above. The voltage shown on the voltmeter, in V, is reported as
5 V
